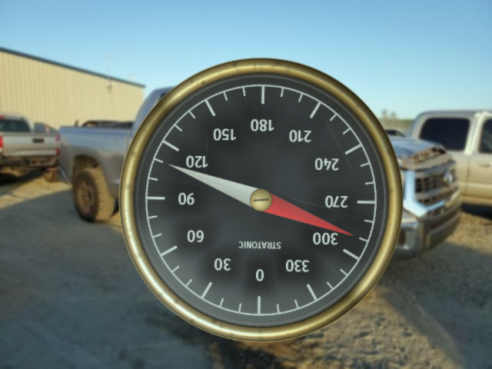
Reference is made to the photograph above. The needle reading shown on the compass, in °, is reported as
290 °
